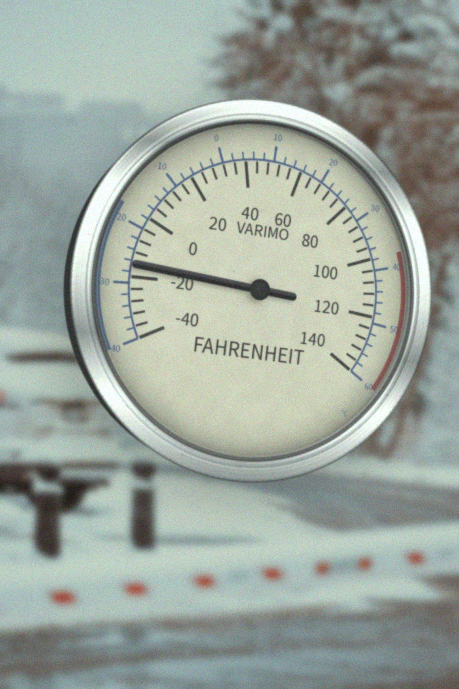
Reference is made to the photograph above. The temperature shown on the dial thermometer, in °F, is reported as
-16 °F
